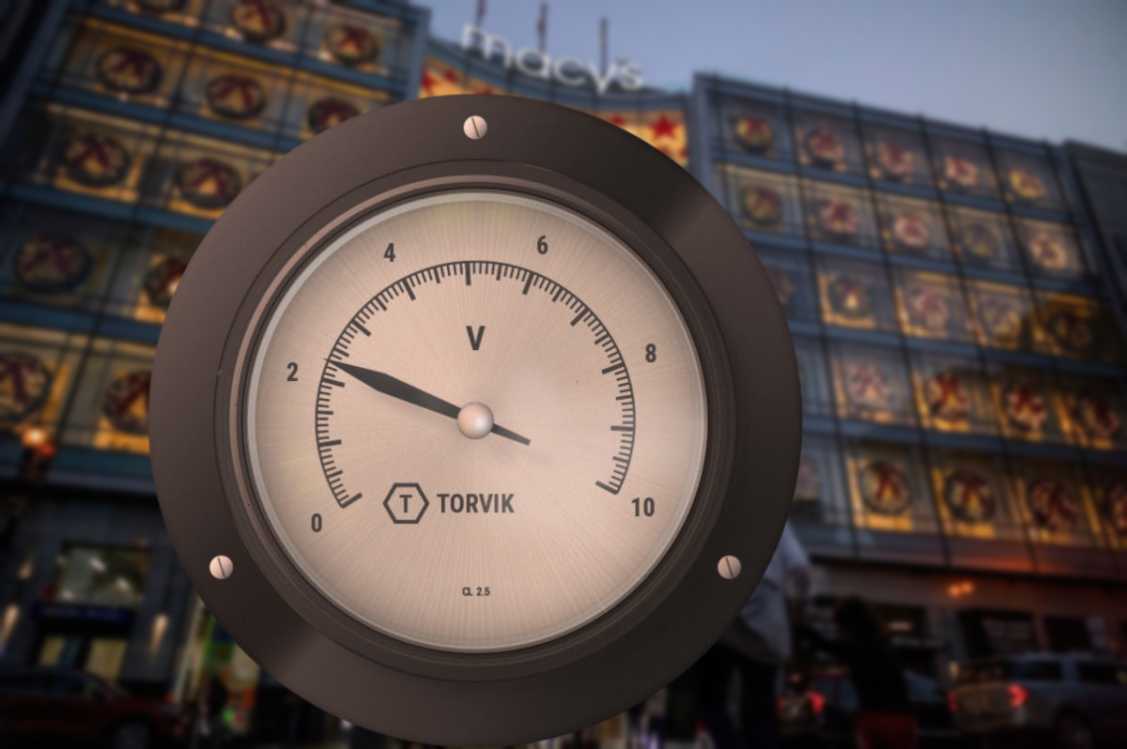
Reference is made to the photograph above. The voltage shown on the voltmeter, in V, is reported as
2.3 V
